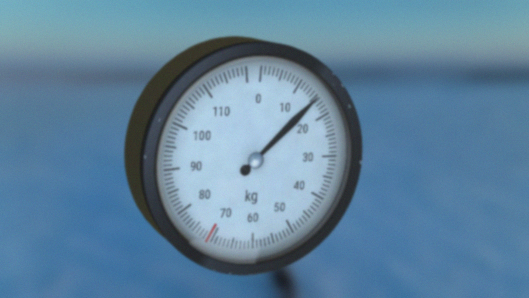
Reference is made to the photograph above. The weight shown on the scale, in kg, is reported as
15 kg
